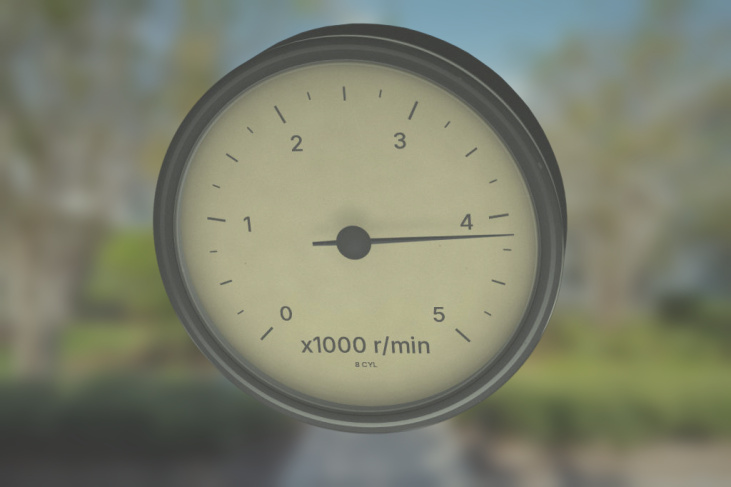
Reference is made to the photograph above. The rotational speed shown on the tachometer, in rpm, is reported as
4125 rpm
